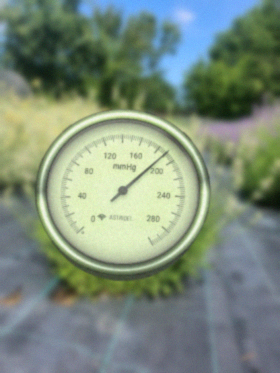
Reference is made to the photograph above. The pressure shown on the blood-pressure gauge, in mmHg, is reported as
190 mmHg
